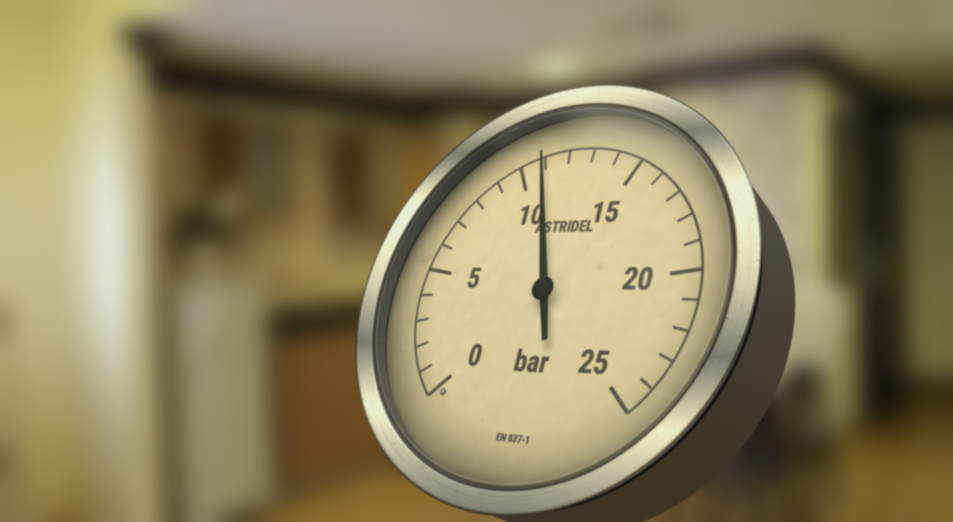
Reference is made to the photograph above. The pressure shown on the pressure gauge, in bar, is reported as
11 bar
